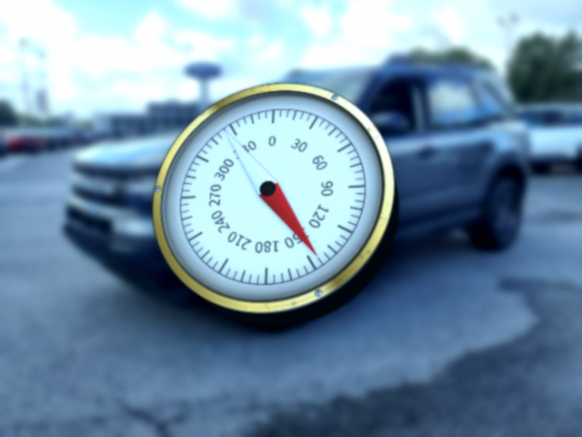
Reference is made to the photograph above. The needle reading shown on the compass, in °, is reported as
145 °
